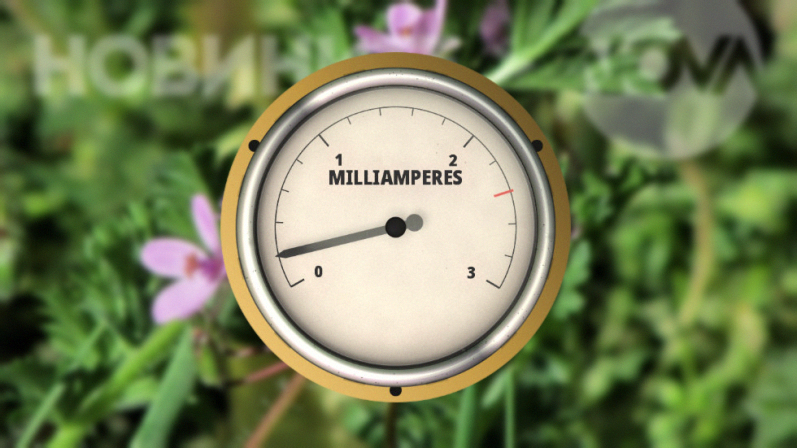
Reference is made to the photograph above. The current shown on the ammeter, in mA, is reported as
0.2 mA
